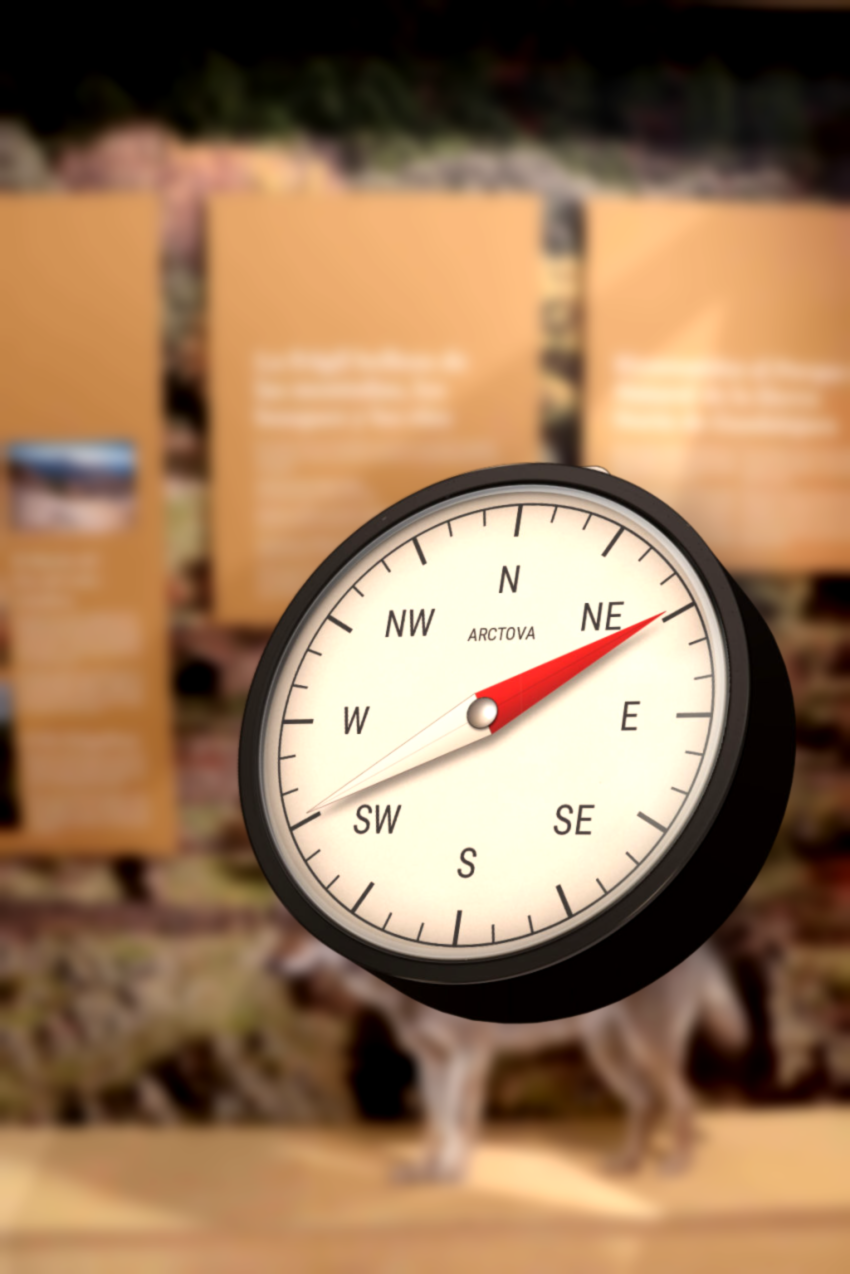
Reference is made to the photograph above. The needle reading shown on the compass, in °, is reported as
60 °
